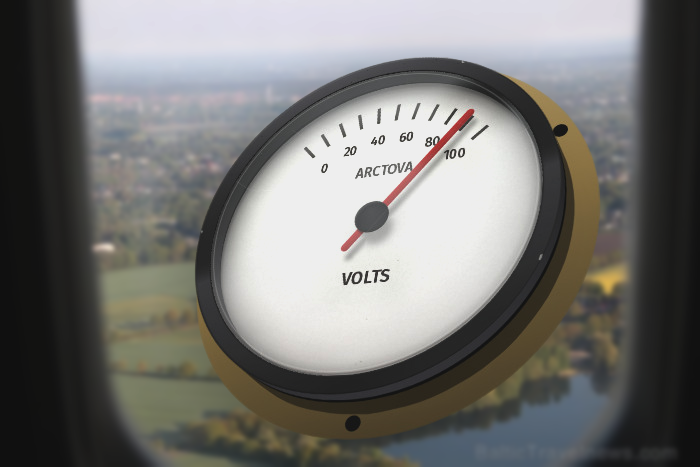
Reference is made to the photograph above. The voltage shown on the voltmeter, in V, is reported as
90 V
